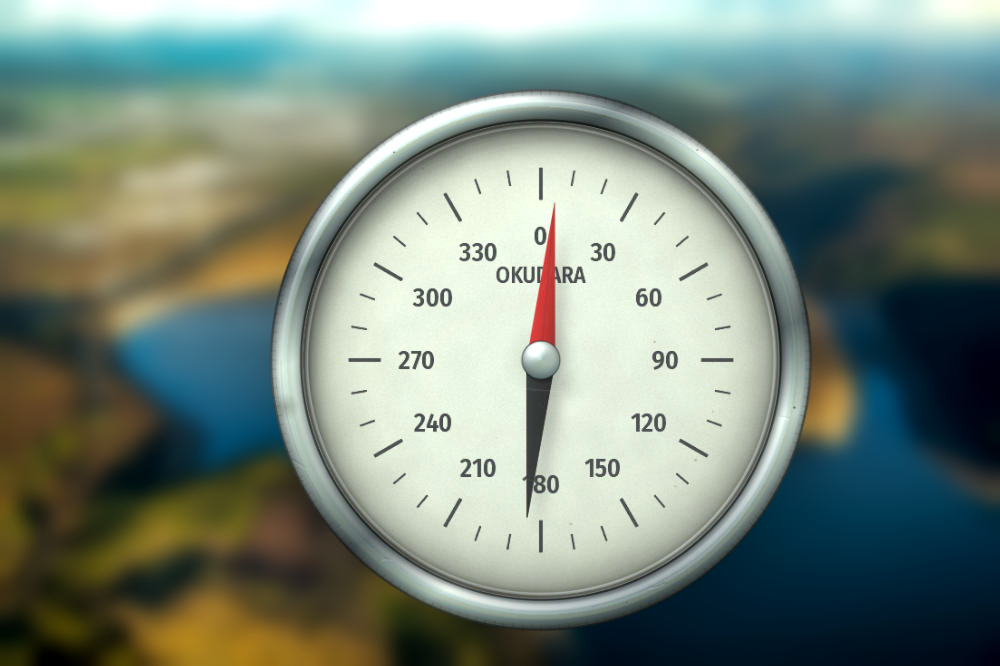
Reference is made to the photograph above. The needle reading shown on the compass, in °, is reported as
5 °
